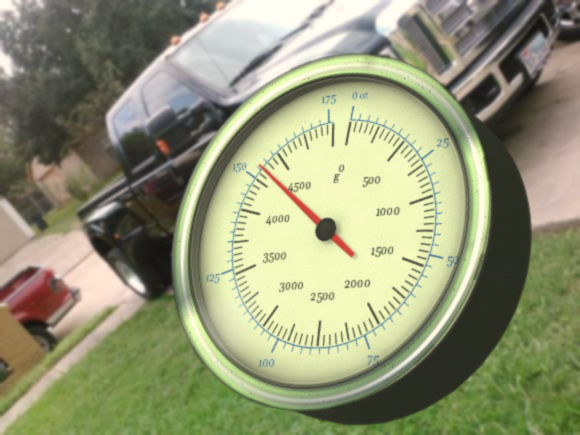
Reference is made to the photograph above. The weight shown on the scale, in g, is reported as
4350 g
